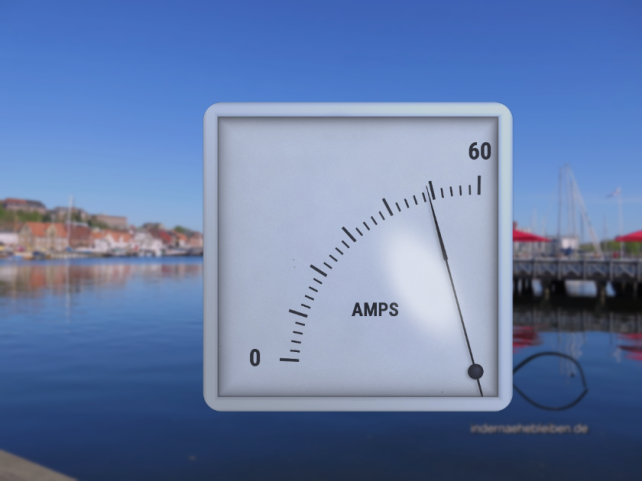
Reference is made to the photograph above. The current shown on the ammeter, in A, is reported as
49 A
